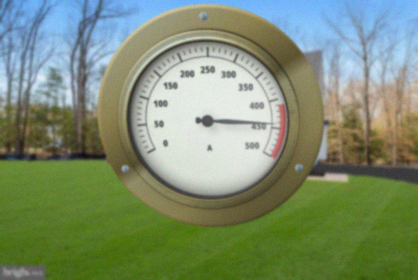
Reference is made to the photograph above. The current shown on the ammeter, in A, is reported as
440 A
